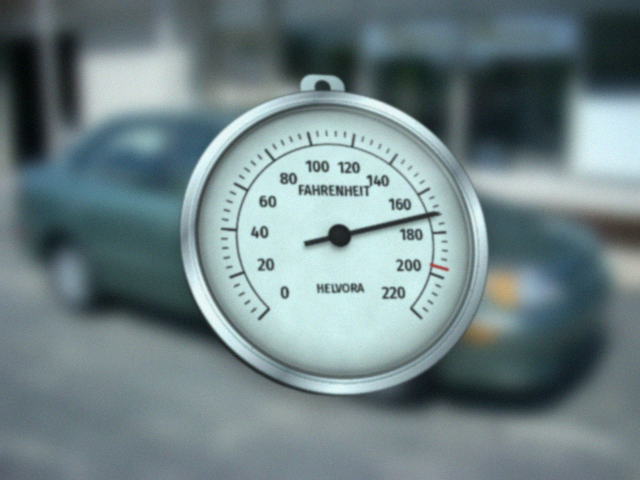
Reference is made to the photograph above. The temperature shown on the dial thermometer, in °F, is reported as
172 °F
